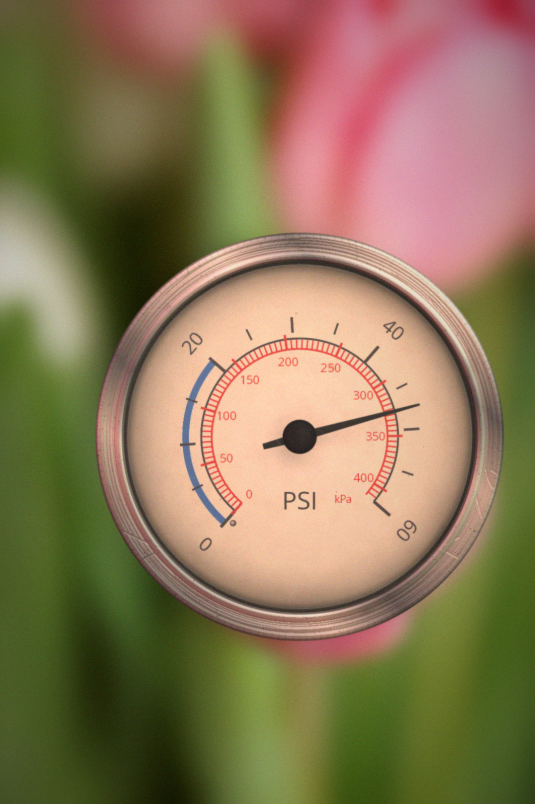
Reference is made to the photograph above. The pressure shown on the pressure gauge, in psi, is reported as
47.5 psi
